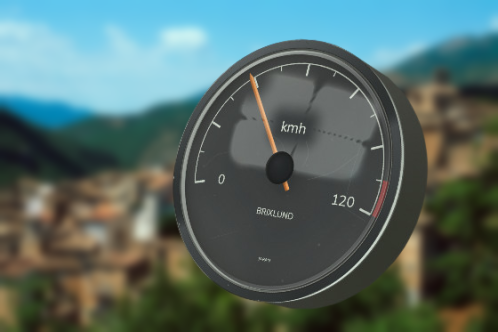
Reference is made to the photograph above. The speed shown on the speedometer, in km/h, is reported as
40 km/h
